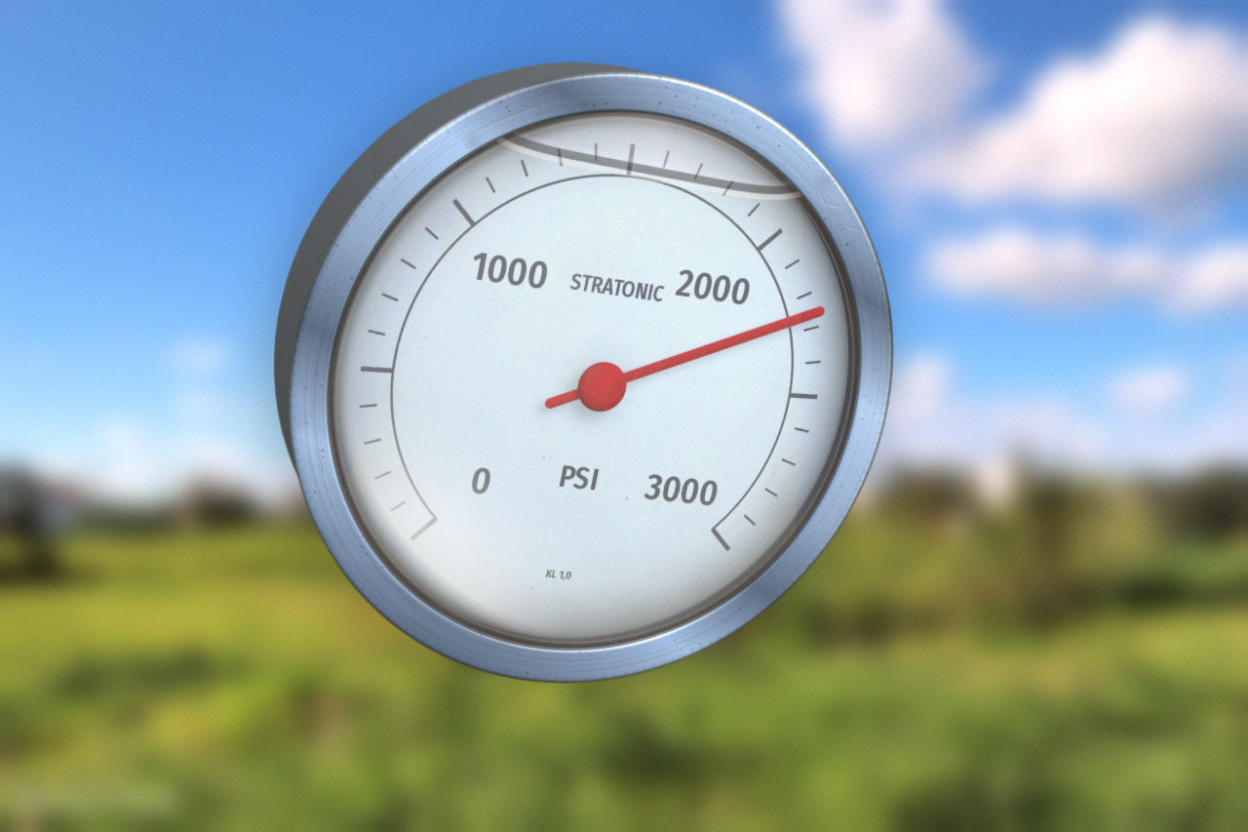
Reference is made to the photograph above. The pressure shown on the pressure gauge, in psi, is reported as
2250 psi
